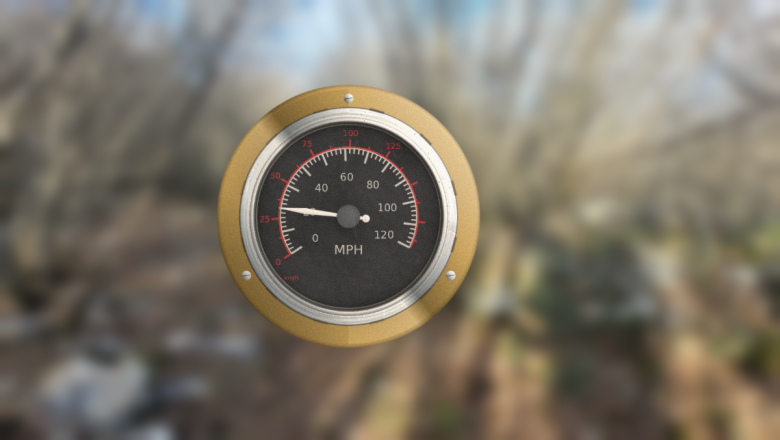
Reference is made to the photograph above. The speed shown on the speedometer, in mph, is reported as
20 mph
